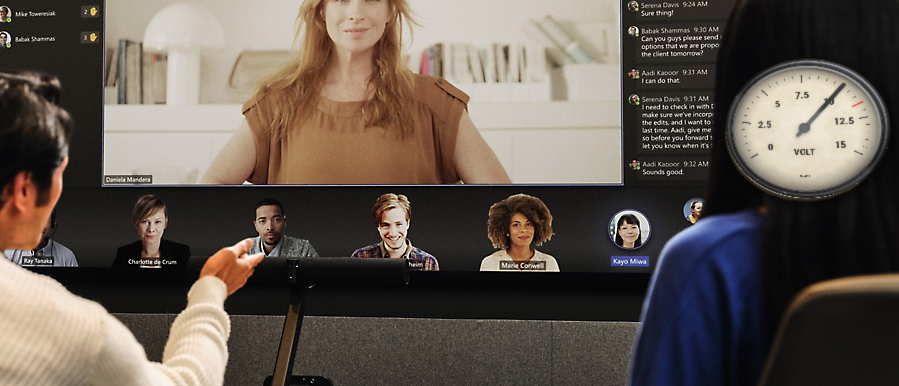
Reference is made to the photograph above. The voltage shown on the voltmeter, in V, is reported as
10 V
